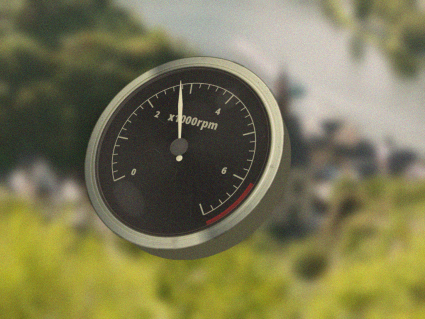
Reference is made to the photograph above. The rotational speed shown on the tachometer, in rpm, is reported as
2800 rpm
